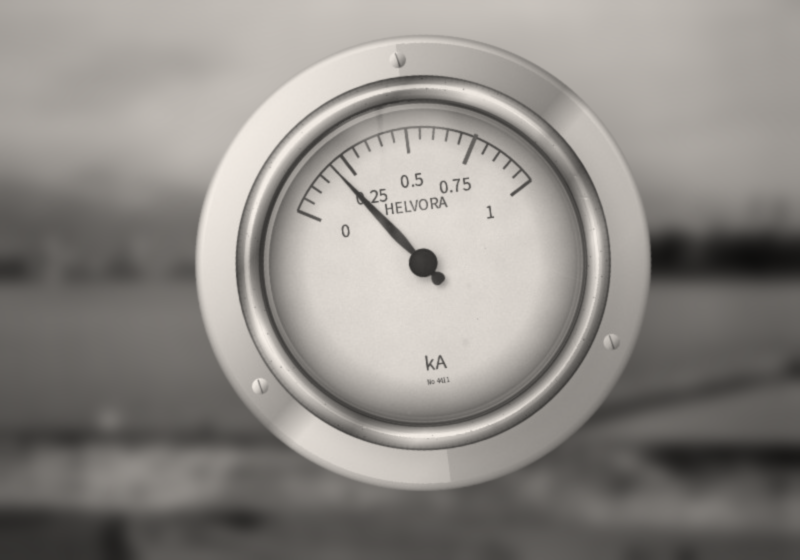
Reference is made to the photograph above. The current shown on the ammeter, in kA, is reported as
0.2 kA
